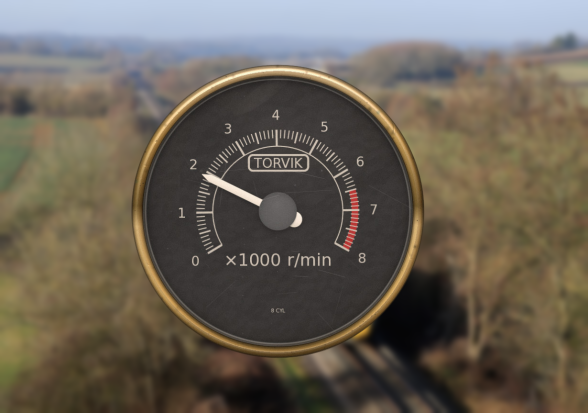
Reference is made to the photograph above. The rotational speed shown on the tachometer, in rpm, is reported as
1900 rpm
